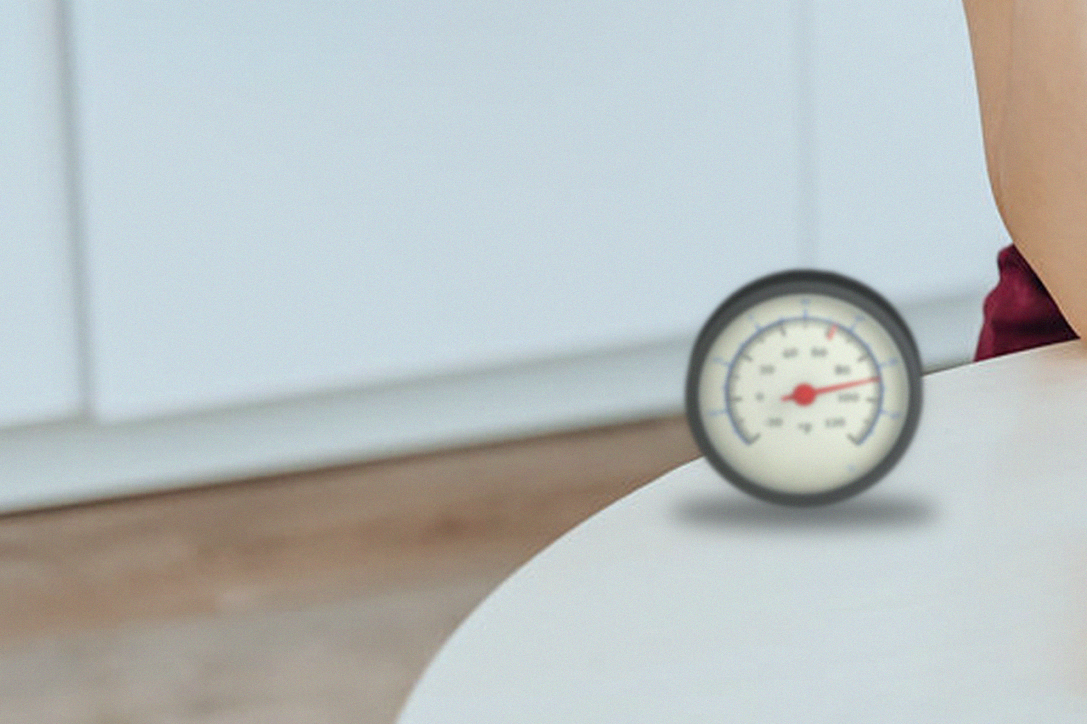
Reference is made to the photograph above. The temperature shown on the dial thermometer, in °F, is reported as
90 °F
